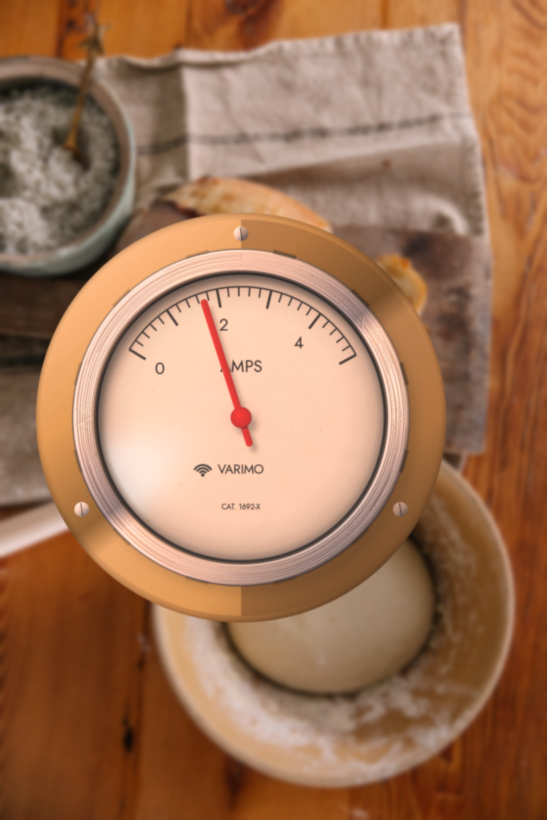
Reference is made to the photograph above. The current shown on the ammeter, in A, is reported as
1.7 A
